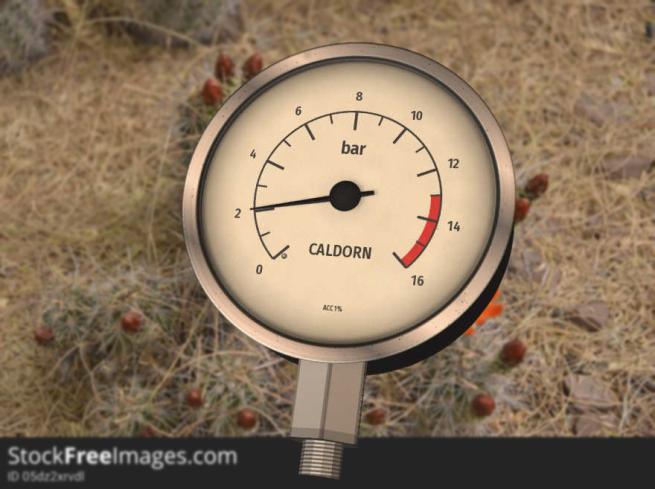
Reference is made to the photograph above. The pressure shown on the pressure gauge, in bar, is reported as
2 bar
